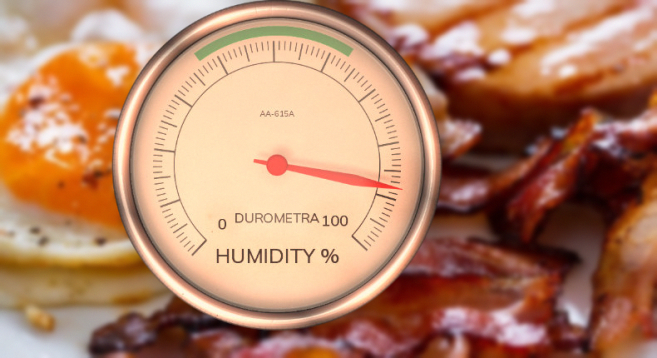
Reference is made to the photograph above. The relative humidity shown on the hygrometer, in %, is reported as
88 %
